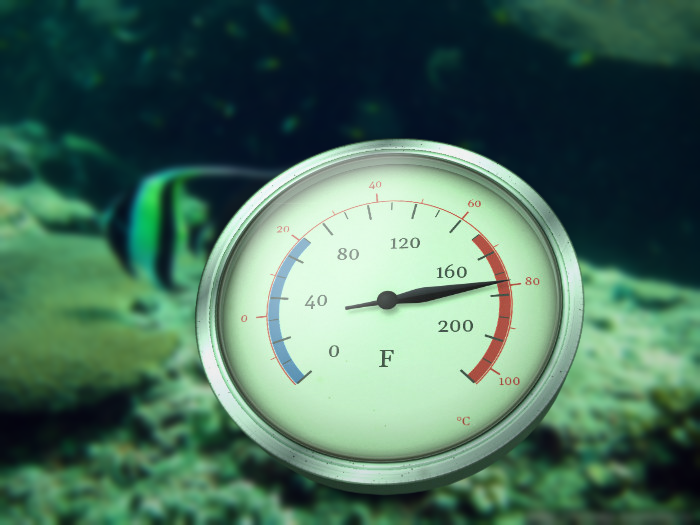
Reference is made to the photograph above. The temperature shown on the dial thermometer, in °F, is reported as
175 °F
